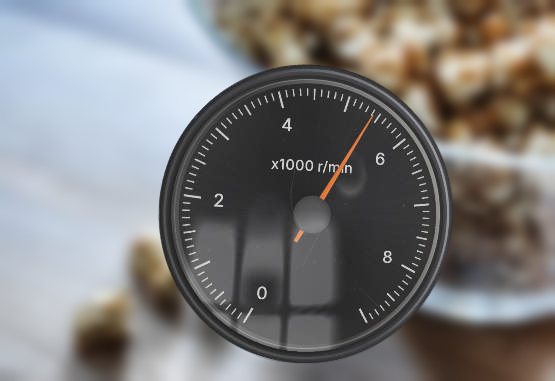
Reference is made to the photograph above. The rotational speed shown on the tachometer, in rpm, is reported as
5400 rpm
